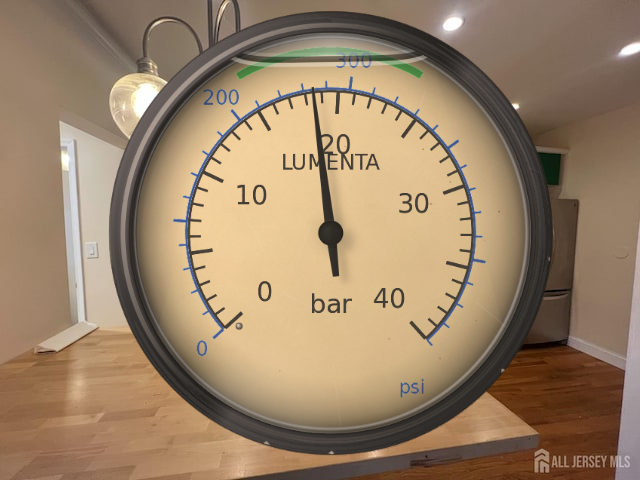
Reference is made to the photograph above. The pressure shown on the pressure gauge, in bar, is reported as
18.5 bar
